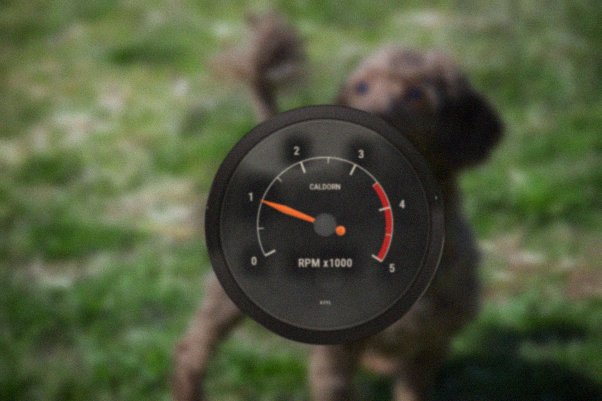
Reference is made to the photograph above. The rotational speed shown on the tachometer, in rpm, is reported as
1000 rpm
